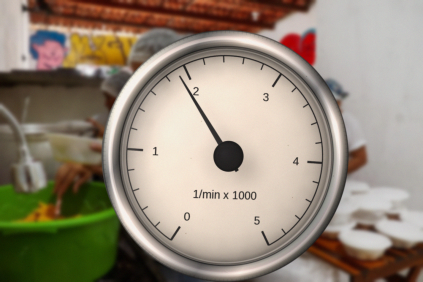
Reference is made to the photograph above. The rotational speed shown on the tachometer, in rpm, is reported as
1900 rpm
